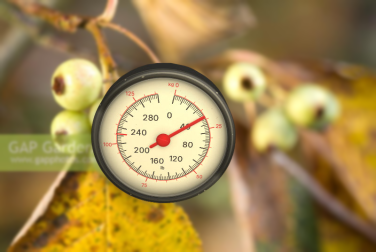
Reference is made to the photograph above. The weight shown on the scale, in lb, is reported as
40 lb
